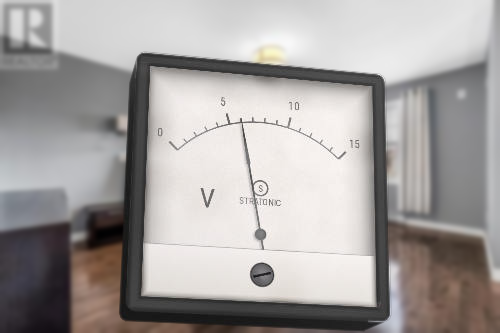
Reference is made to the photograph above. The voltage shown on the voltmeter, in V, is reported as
6 V
